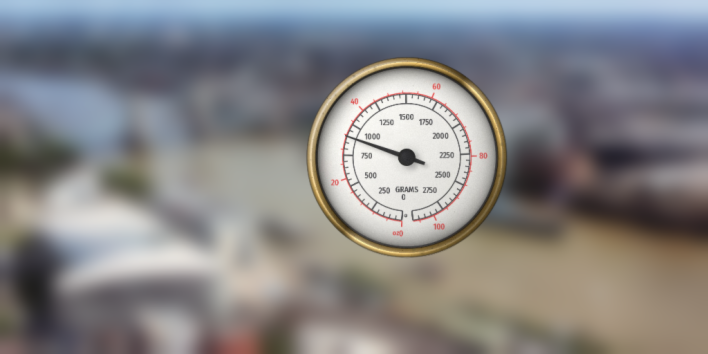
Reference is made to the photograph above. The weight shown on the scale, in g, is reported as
900 g
